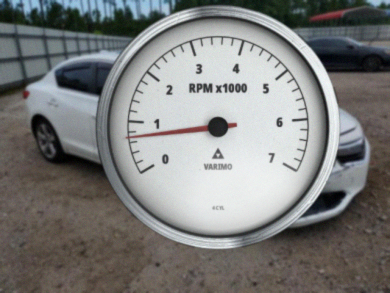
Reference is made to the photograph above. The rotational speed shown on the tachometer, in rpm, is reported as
700 rpm
